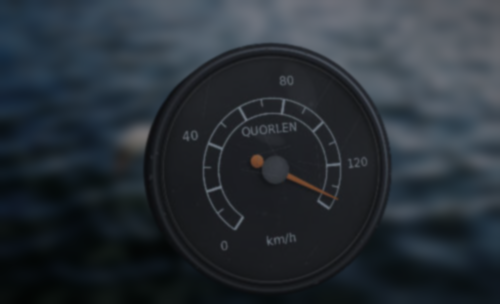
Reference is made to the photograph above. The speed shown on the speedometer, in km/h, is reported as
135 km/h
